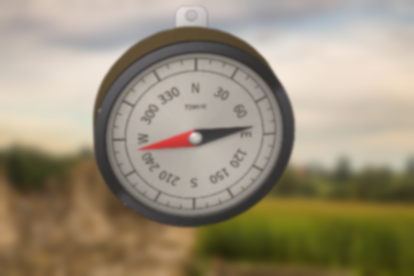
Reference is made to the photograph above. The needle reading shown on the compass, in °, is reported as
260 °
